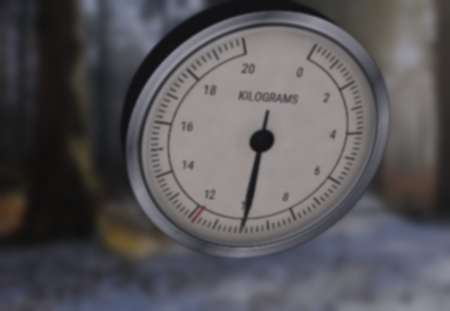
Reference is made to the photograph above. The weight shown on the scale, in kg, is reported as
10 kg
